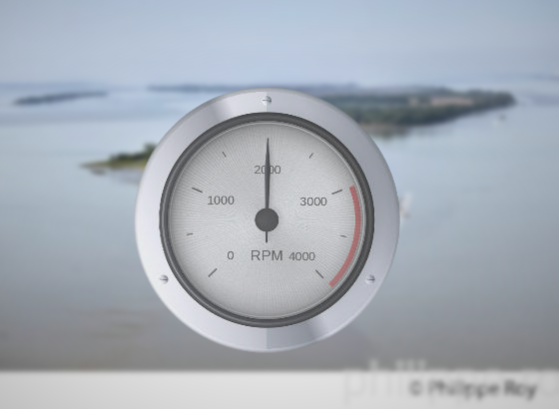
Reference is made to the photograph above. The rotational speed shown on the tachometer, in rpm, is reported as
2000 rpm
